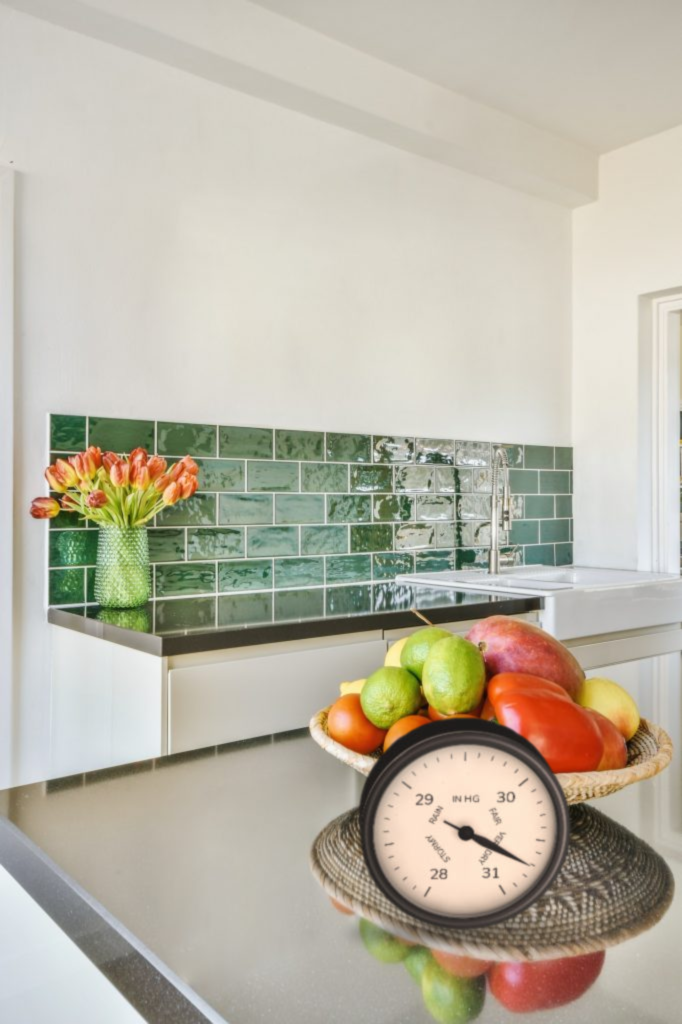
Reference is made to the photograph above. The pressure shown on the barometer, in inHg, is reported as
30.7 inHg
